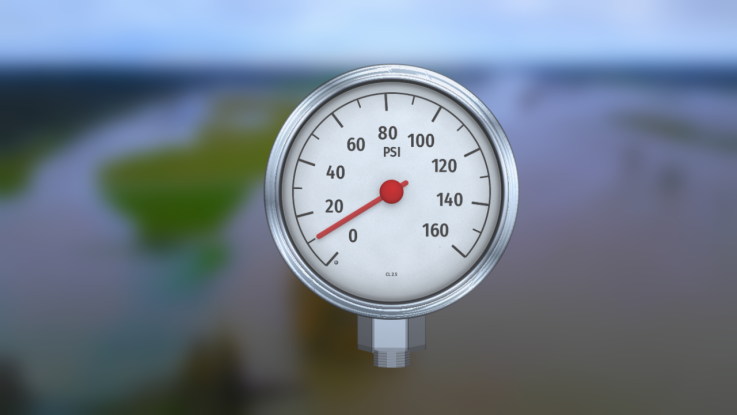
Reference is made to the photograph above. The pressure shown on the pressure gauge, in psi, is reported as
10 psi
